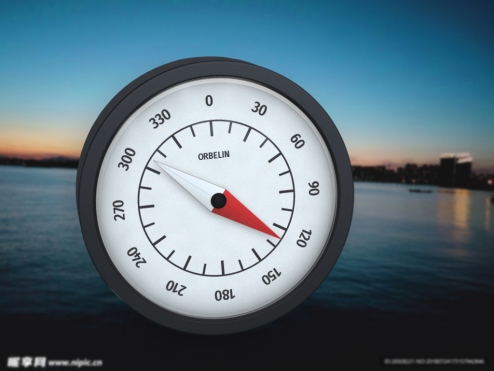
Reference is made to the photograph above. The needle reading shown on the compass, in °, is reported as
127.5 °
